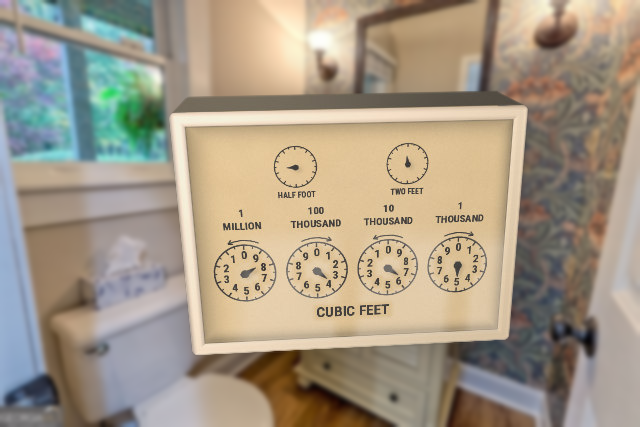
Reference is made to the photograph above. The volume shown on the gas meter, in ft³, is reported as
836500 ft³
